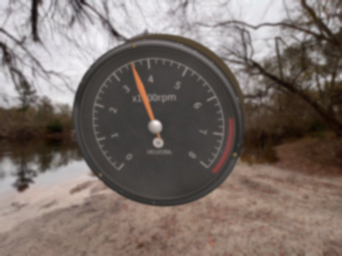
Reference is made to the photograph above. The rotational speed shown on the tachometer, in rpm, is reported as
3600 rpm
